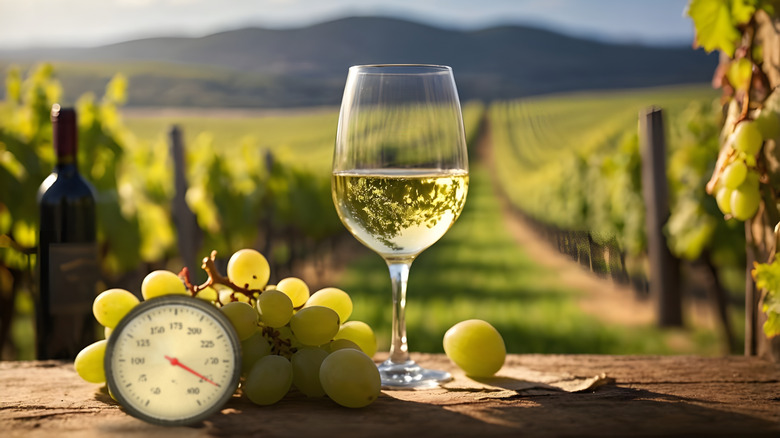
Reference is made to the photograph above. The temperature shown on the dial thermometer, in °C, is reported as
275 °C
